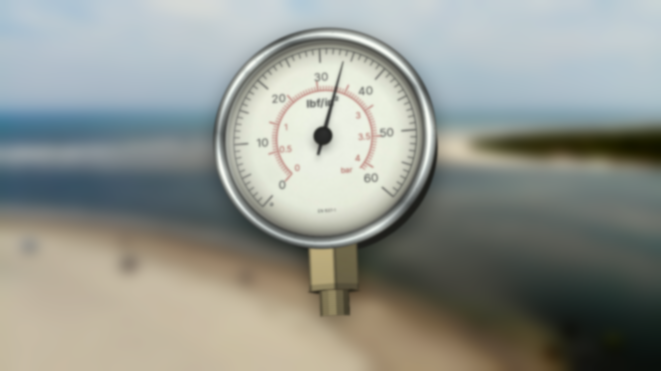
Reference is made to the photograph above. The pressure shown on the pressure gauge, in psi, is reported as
34 psi
